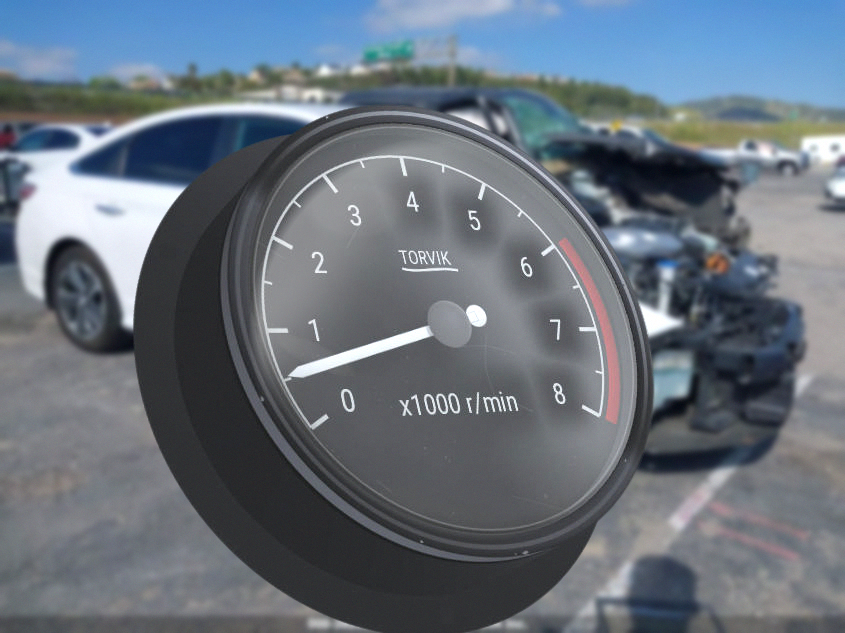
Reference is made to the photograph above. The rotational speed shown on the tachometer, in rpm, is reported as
500 rpm
